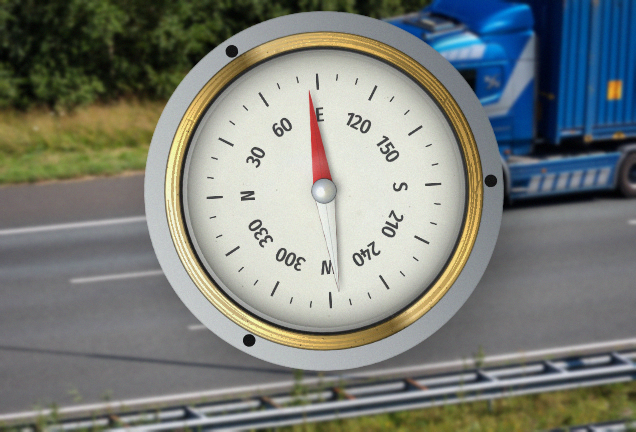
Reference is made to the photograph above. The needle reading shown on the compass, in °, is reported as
85 °
